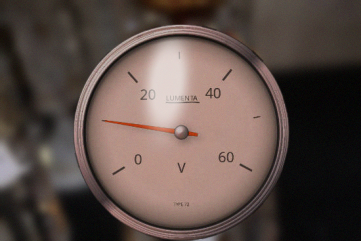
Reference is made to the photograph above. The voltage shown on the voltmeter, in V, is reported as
10 V
